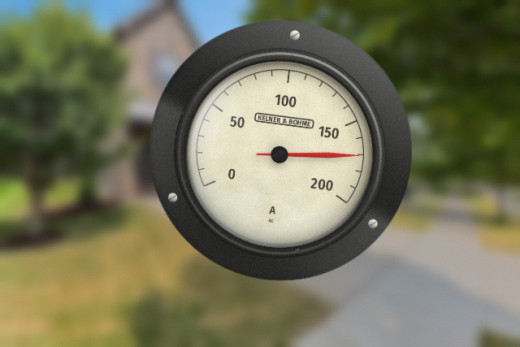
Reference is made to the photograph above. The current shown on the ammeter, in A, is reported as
170 A
